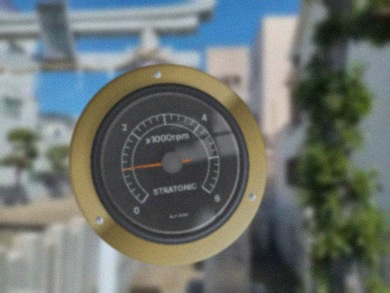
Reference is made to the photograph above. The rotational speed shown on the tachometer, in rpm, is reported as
1000 rpm
